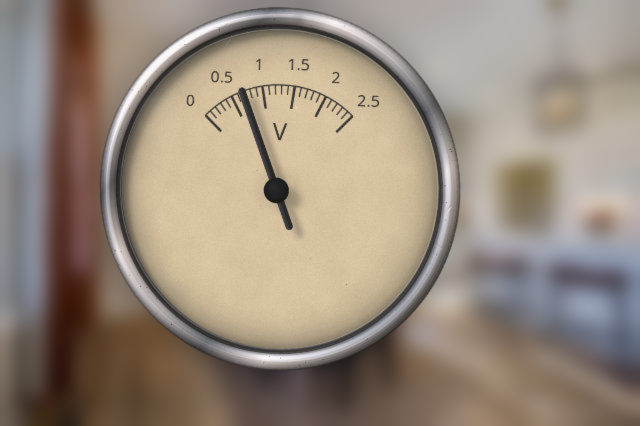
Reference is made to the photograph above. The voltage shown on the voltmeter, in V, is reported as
0.7 V
